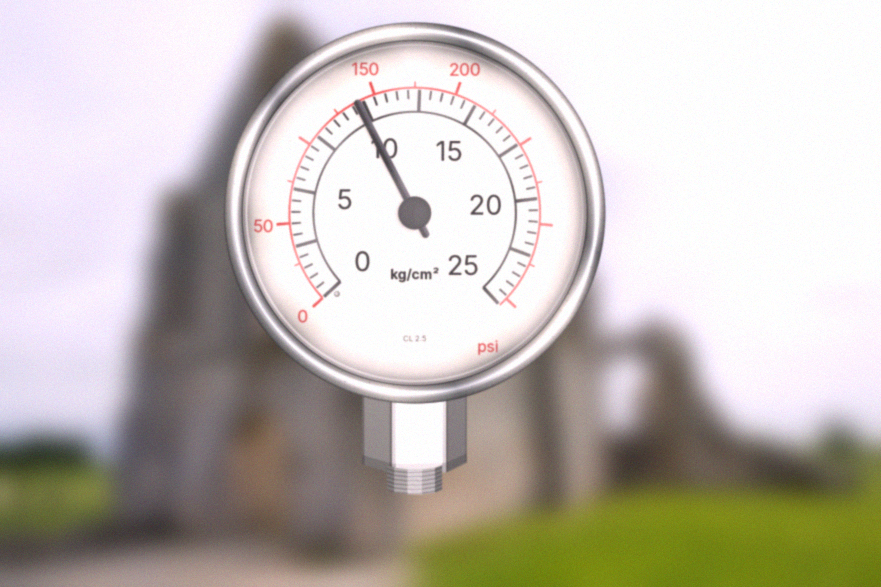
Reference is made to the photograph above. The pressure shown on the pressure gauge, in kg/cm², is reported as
9.75 kg/cm²
